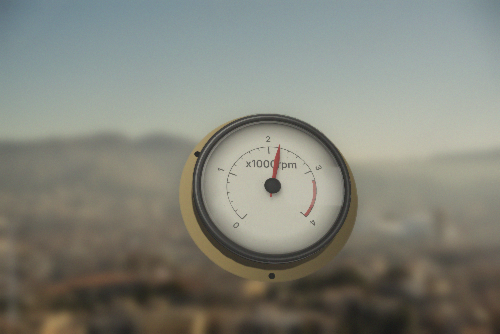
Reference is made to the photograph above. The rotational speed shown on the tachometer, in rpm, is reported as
2200 rpm
